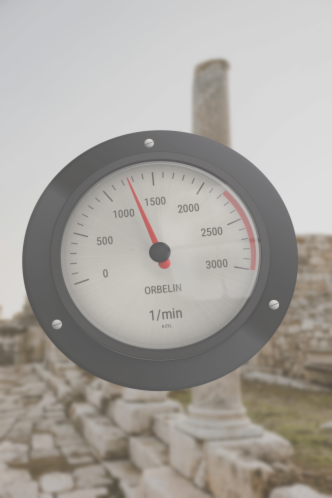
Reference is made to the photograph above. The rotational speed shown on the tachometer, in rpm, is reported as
1250 rpm
